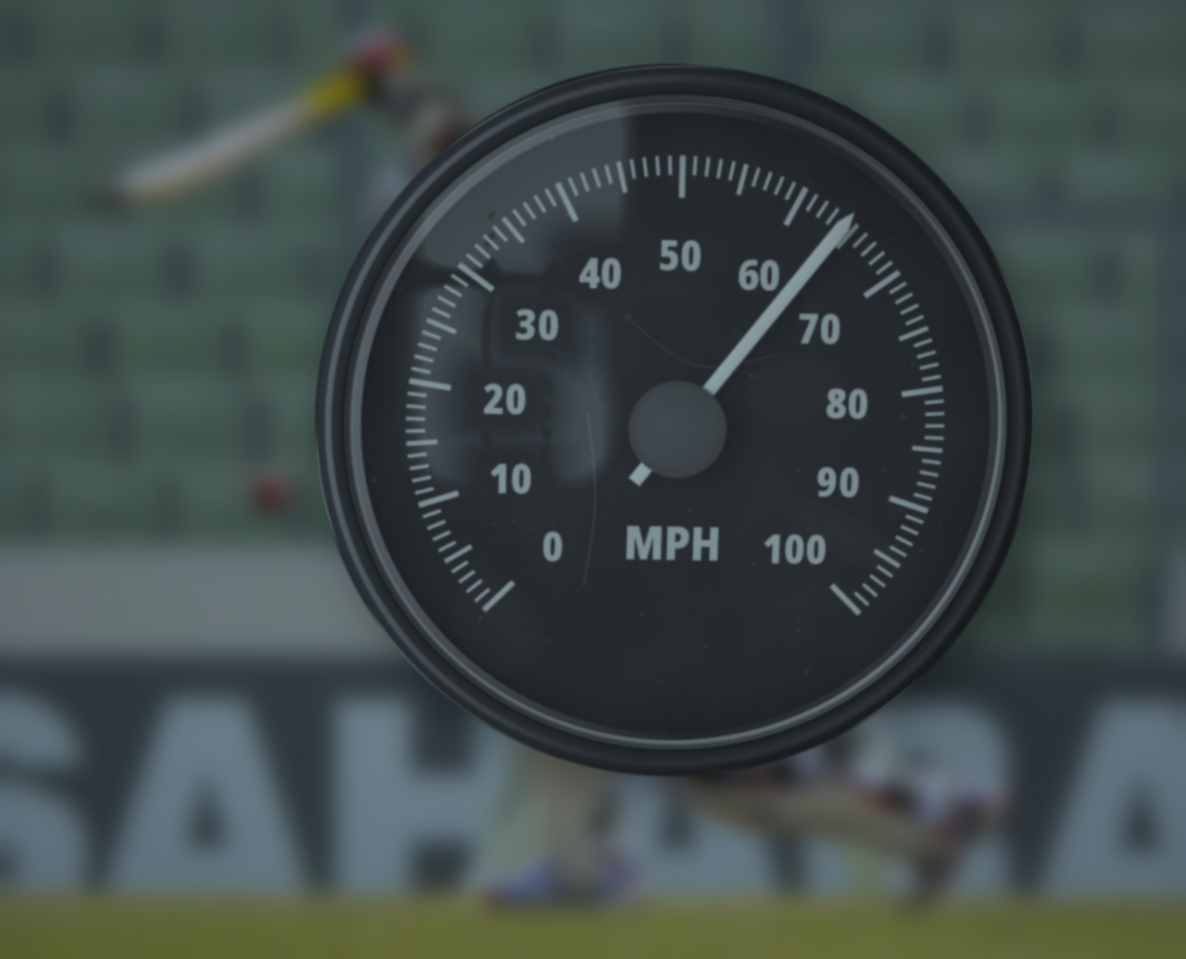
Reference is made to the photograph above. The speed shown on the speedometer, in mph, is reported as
64 mph
